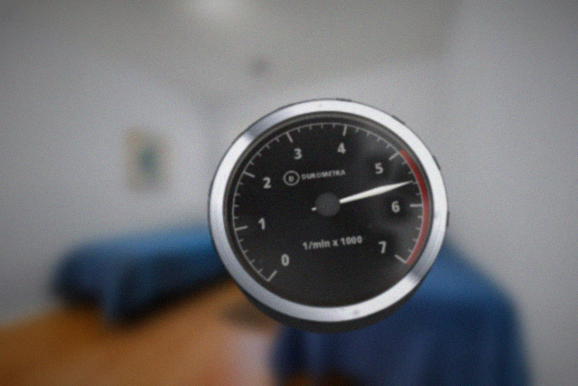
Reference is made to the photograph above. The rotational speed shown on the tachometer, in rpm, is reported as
5600 rpm
